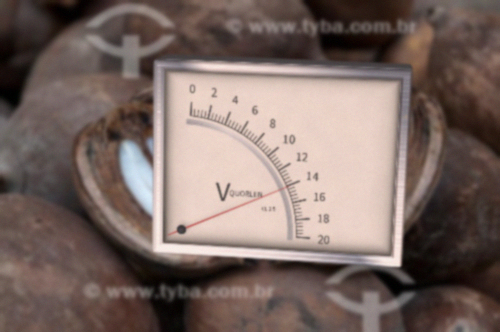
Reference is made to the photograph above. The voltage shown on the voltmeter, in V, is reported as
14 V
